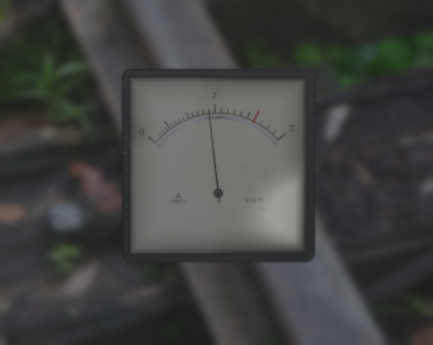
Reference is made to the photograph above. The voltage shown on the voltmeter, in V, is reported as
1.9 V
